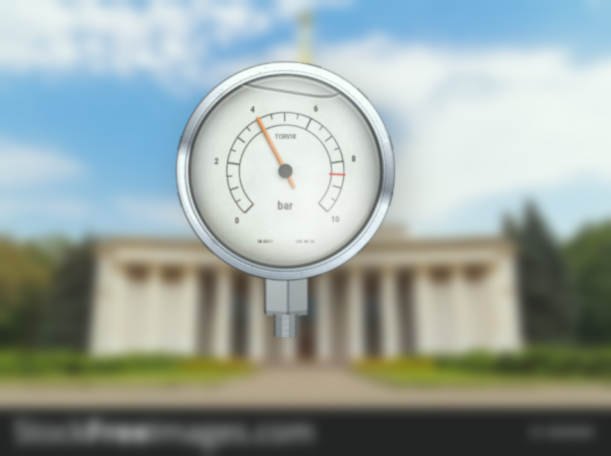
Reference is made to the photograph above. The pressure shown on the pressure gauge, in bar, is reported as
4 bar
